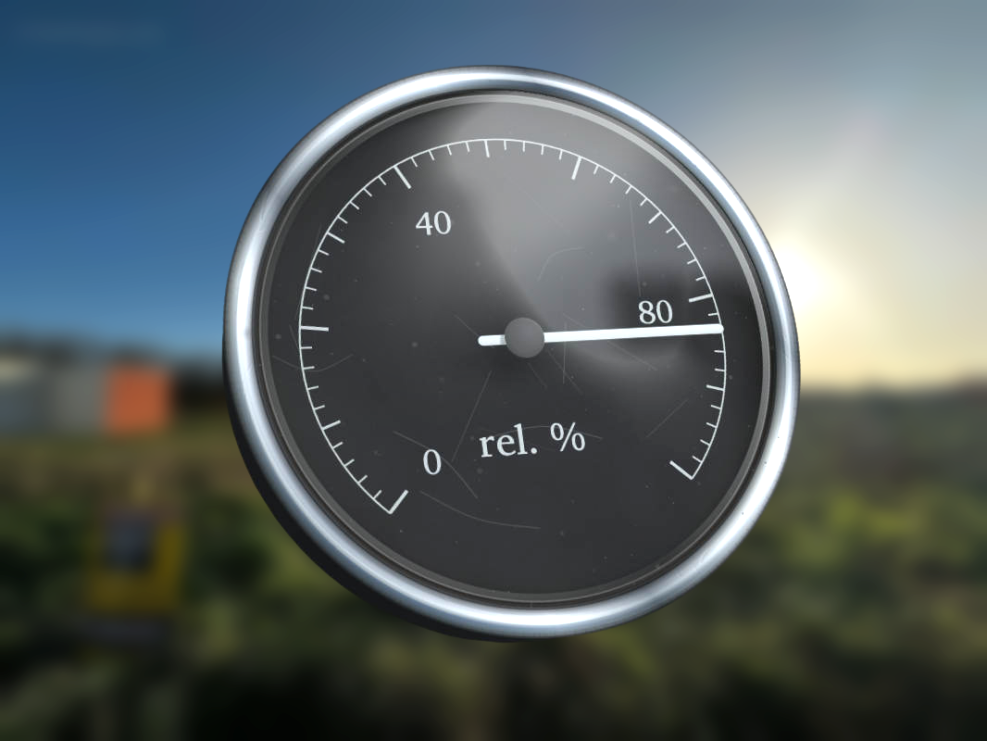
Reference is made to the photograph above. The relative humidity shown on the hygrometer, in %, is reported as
84 %
